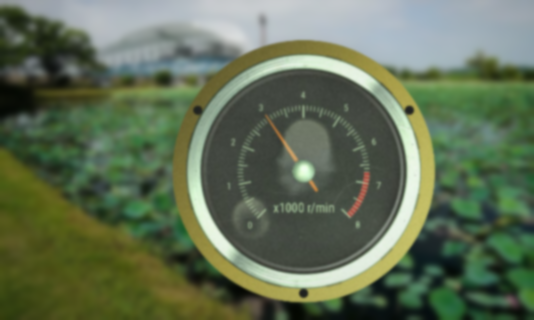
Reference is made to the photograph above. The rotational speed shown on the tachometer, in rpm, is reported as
3000 rpm
